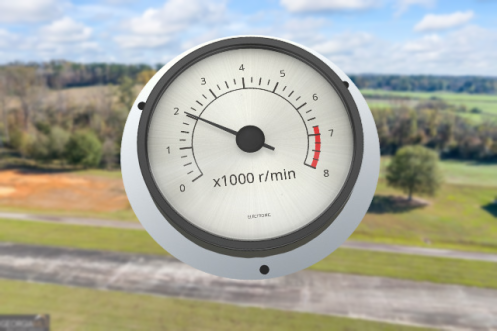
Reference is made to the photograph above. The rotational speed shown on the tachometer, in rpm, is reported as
2000 rpm
